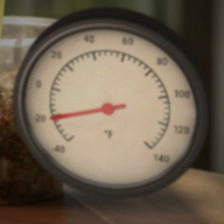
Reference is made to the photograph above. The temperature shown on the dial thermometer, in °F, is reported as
-20 °F
